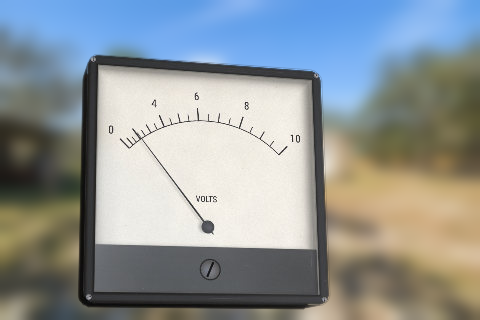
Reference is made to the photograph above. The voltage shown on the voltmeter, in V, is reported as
2 V
